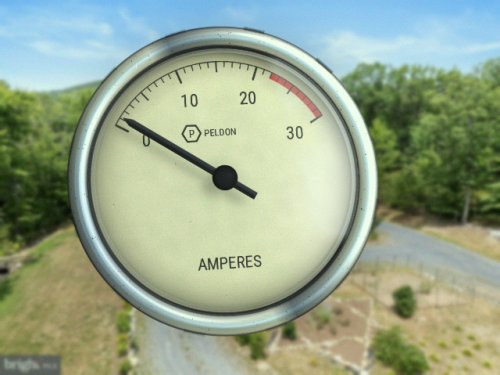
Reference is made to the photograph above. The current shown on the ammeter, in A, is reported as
1 A
